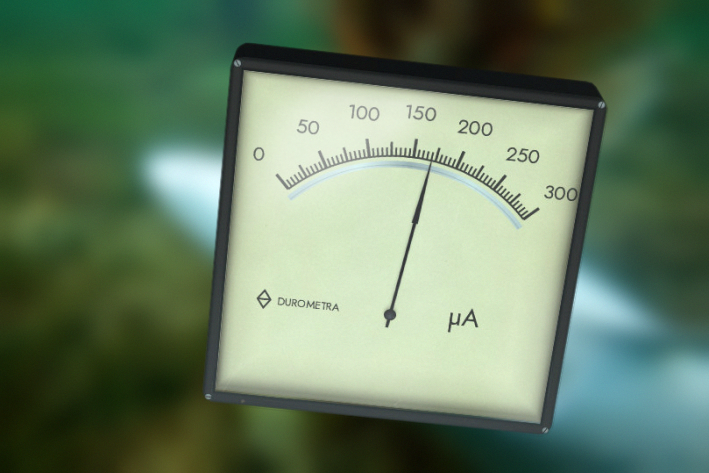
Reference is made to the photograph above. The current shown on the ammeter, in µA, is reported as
170 µA
